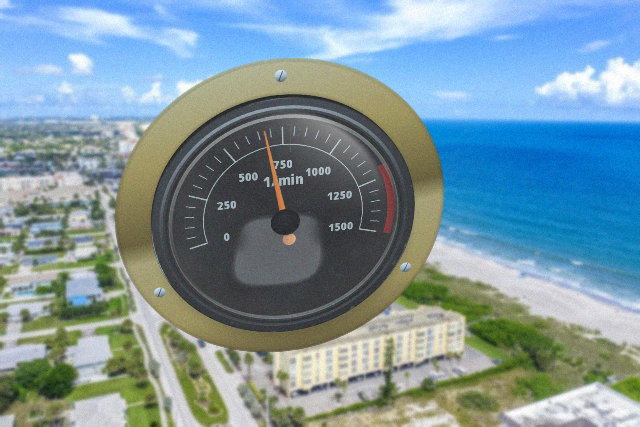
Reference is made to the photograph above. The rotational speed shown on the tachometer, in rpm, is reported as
675 rpm
